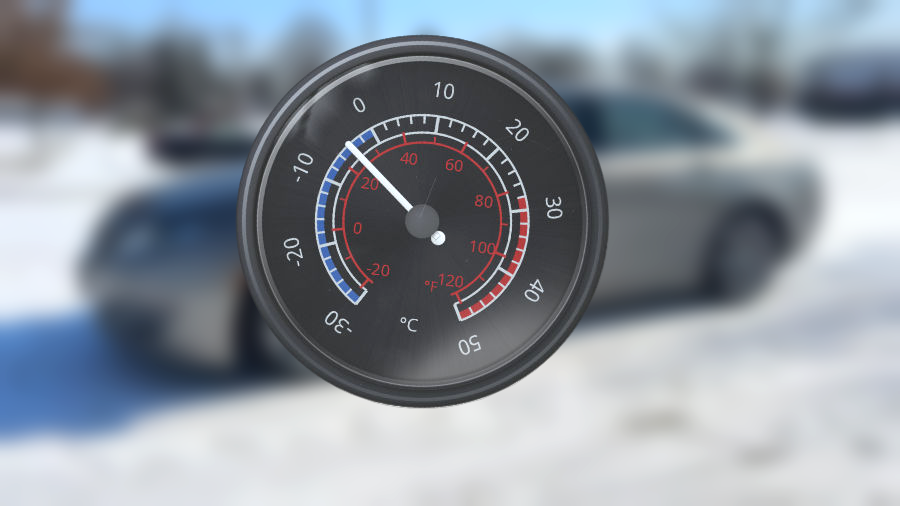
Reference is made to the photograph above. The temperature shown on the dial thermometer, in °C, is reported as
-4 °C
